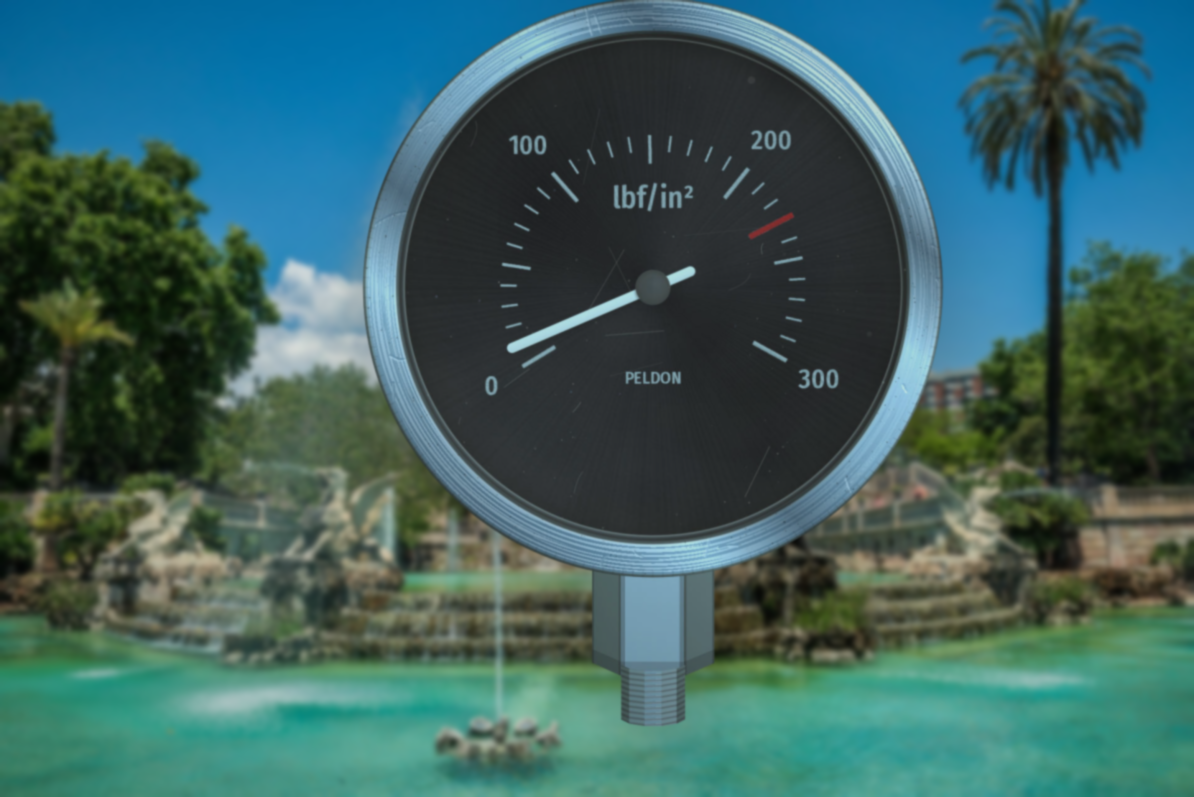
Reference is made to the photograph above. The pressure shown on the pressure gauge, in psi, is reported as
10 psi
